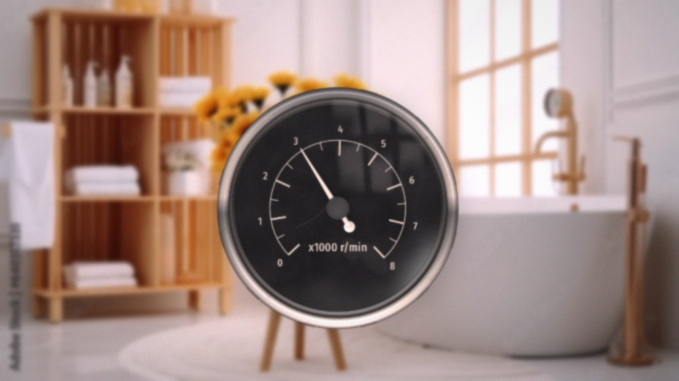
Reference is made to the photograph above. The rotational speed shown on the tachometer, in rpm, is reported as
3000 rpm
